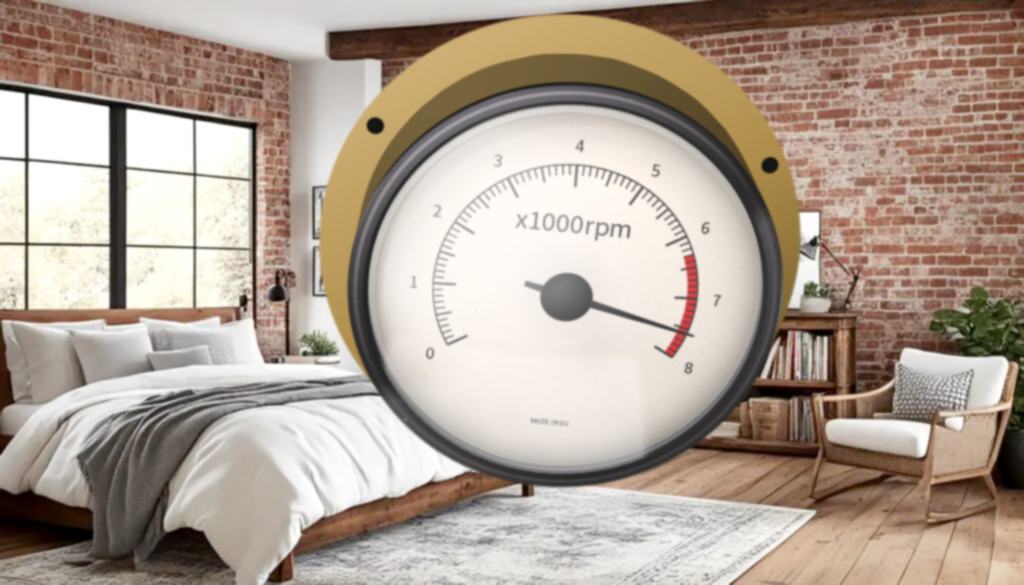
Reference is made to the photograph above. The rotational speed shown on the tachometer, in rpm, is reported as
7500 rpm
